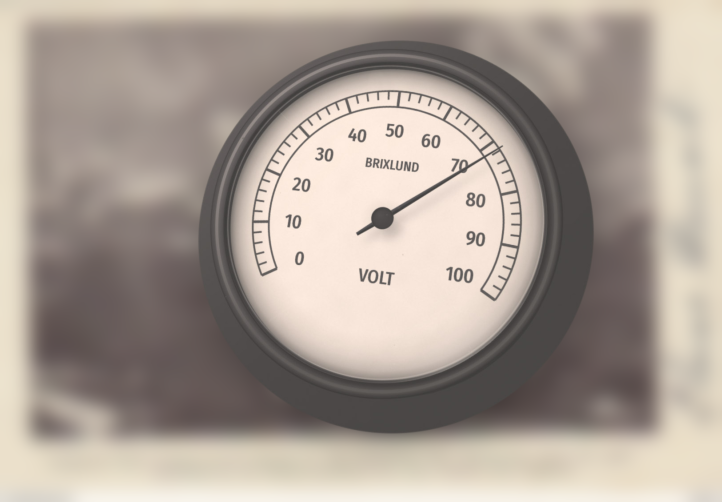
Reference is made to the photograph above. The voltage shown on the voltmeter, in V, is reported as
72 V
